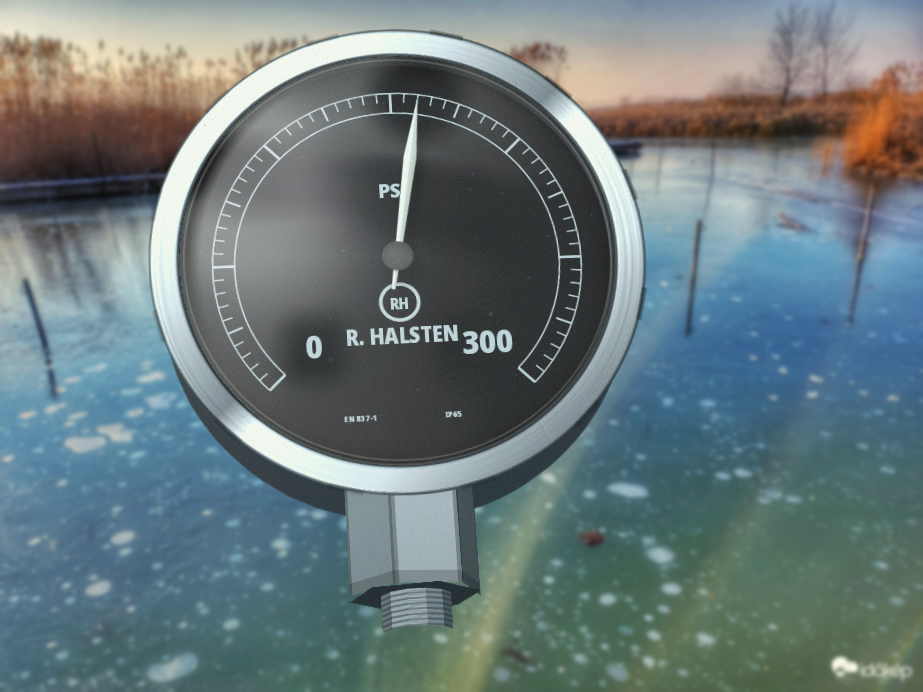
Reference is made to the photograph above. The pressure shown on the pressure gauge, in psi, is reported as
160 psi
